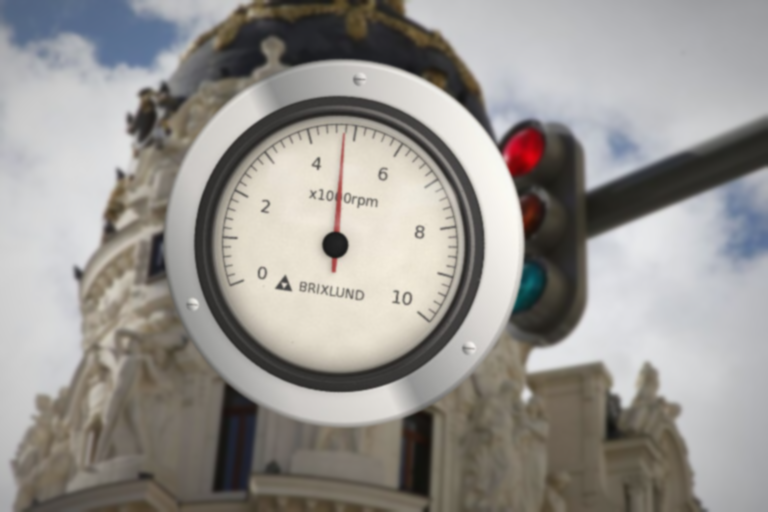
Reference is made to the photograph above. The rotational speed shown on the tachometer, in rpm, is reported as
4800 rpm
